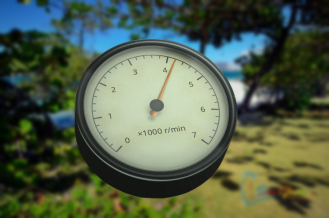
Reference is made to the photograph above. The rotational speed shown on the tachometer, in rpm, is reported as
4200 rpm
